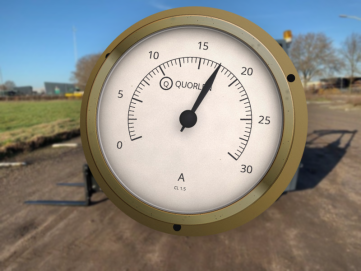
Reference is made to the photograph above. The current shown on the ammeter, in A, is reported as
17.5 A
